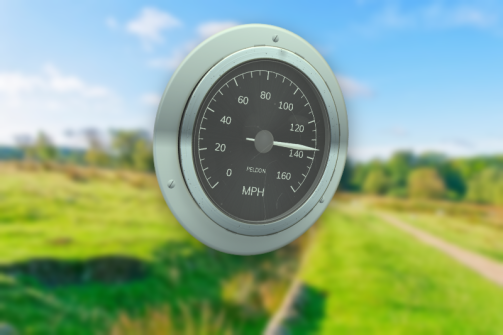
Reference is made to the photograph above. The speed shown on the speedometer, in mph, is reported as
135 mph
